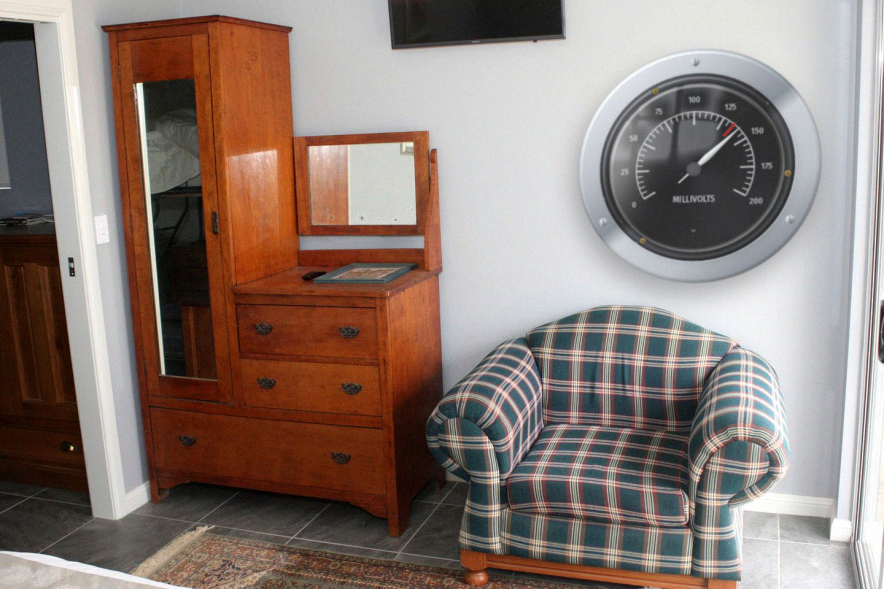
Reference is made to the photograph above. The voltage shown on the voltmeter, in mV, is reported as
140 mV
